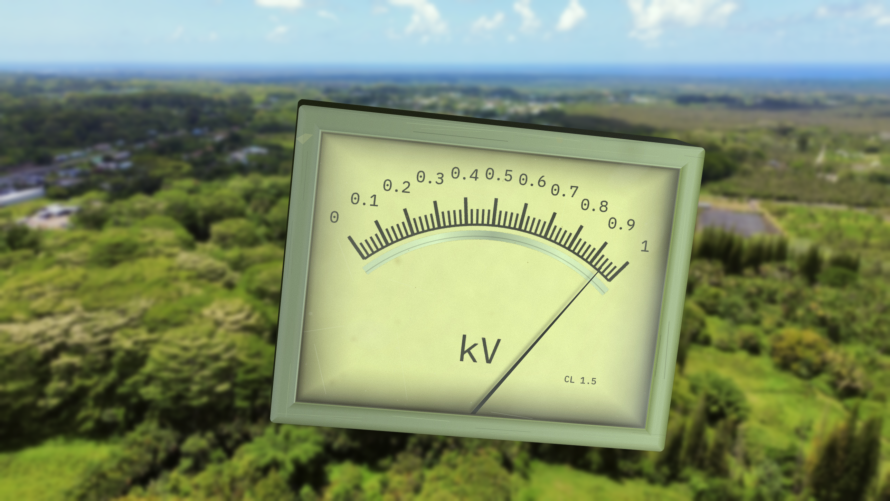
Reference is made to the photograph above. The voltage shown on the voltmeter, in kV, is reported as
0.94 kV
